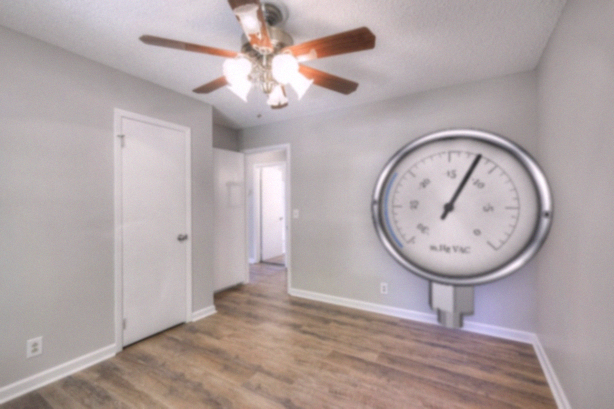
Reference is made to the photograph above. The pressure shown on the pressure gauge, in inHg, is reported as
-12 inHg
